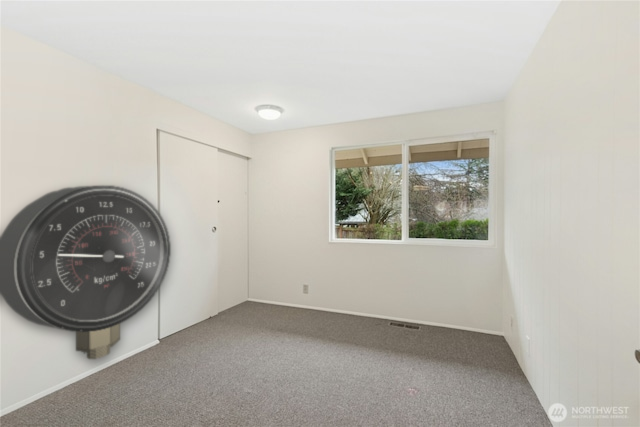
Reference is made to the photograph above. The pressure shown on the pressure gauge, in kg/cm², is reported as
5 kg/cm²
